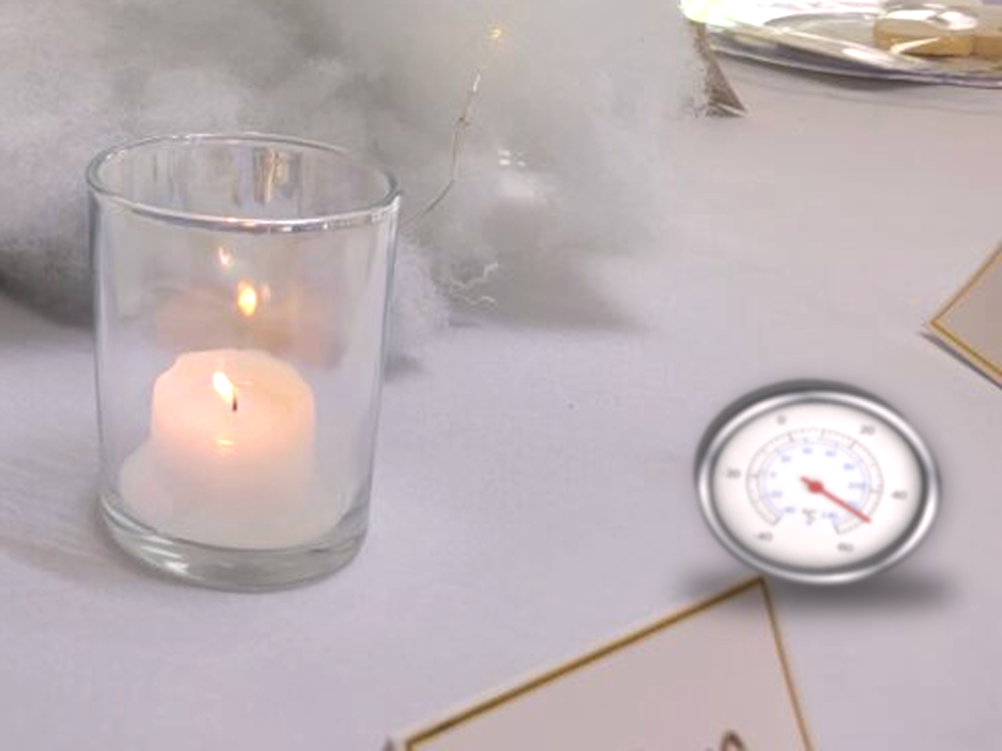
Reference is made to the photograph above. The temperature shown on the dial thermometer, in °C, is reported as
50 °C
